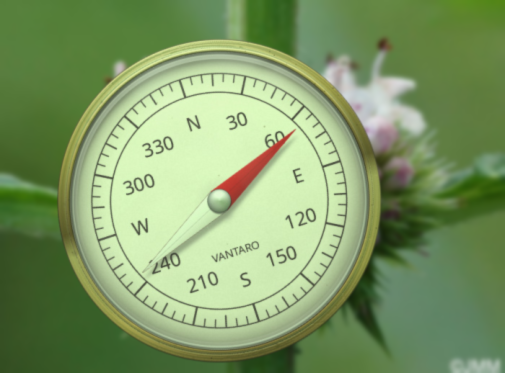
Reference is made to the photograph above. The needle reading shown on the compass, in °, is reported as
65 °
